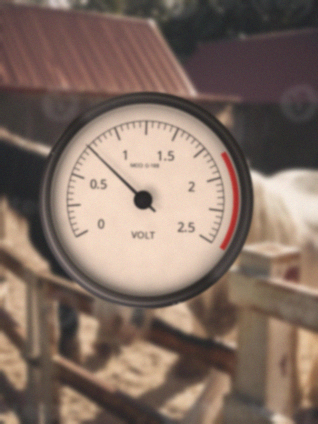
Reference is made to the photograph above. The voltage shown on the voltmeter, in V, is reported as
0.75 V
